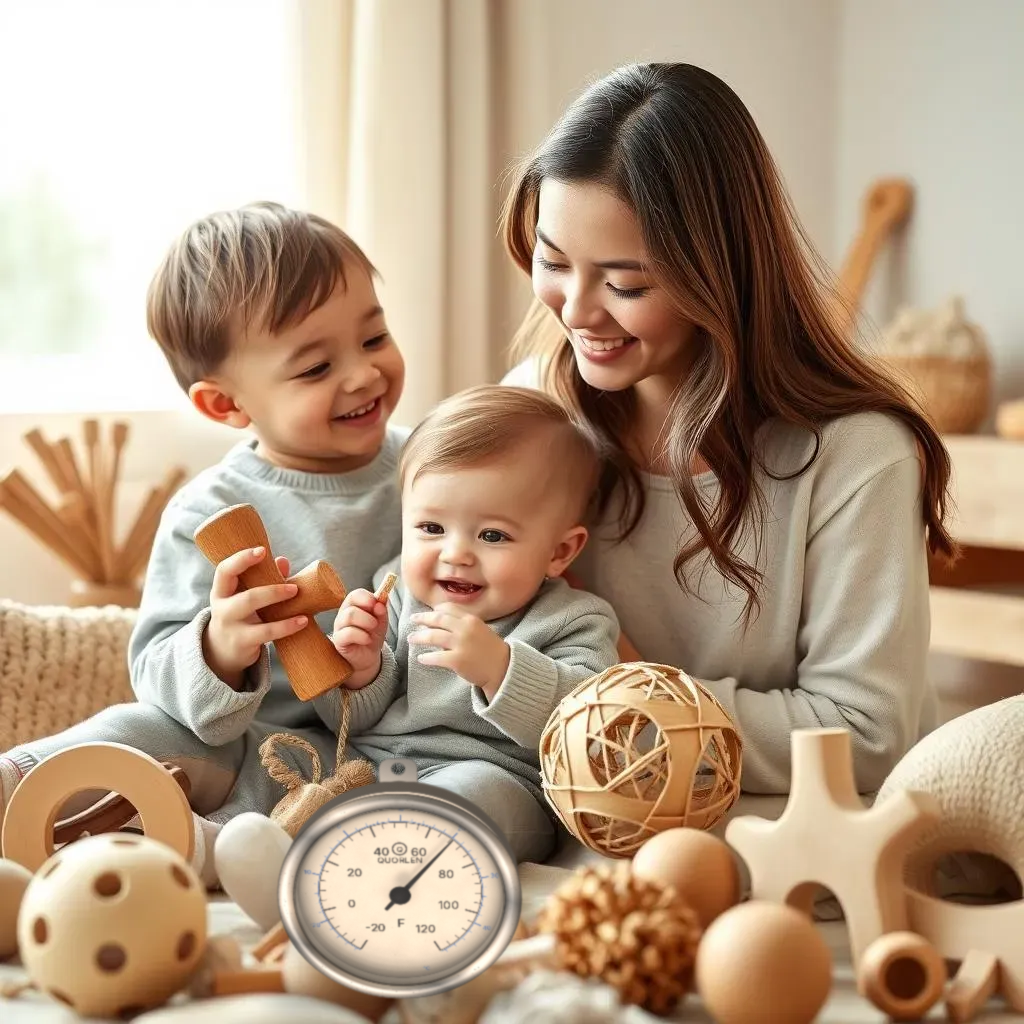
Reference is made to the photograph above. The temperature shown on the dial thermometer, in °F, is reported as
68 °F
